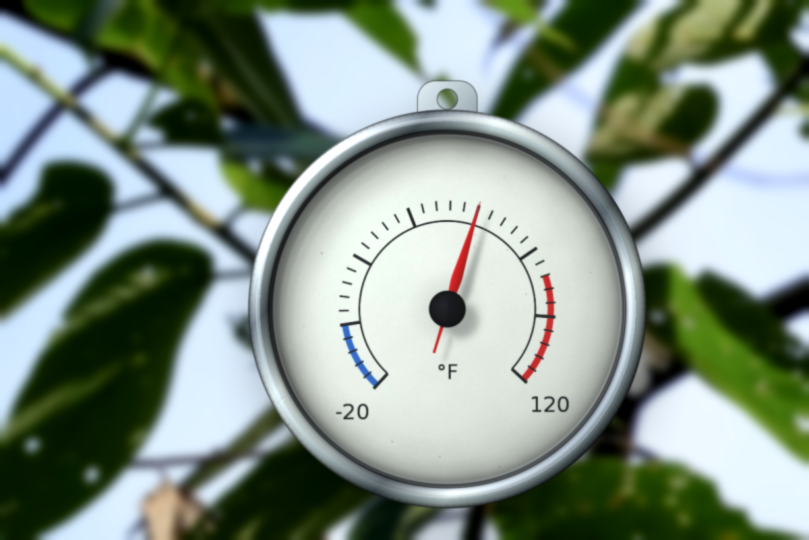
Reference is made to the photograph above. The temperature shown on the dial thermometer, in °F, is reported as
60 °F
